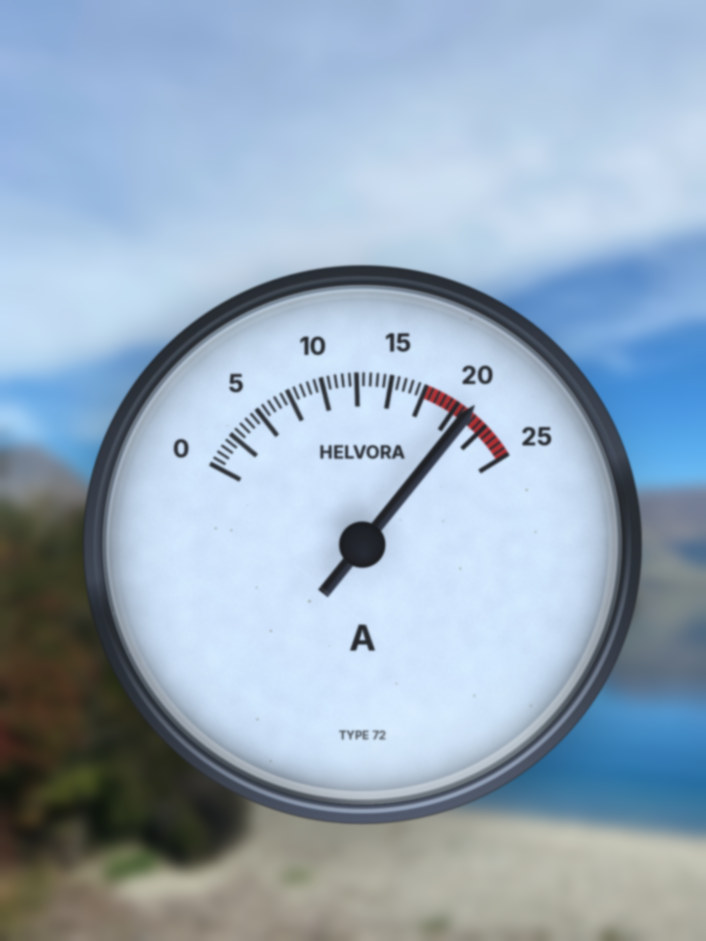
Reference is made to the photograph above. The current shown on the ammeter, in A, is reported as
21 A
